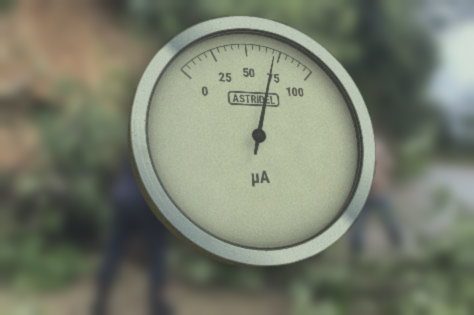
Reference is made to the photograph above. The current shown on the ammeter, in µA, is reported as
70 µA
